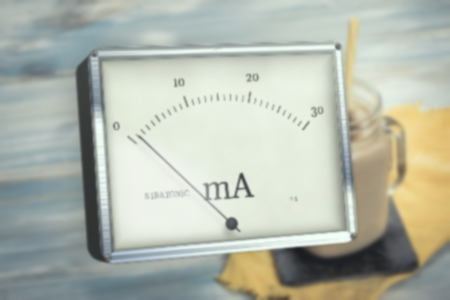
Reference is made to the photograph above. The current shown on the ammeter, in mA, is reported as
1 mA
